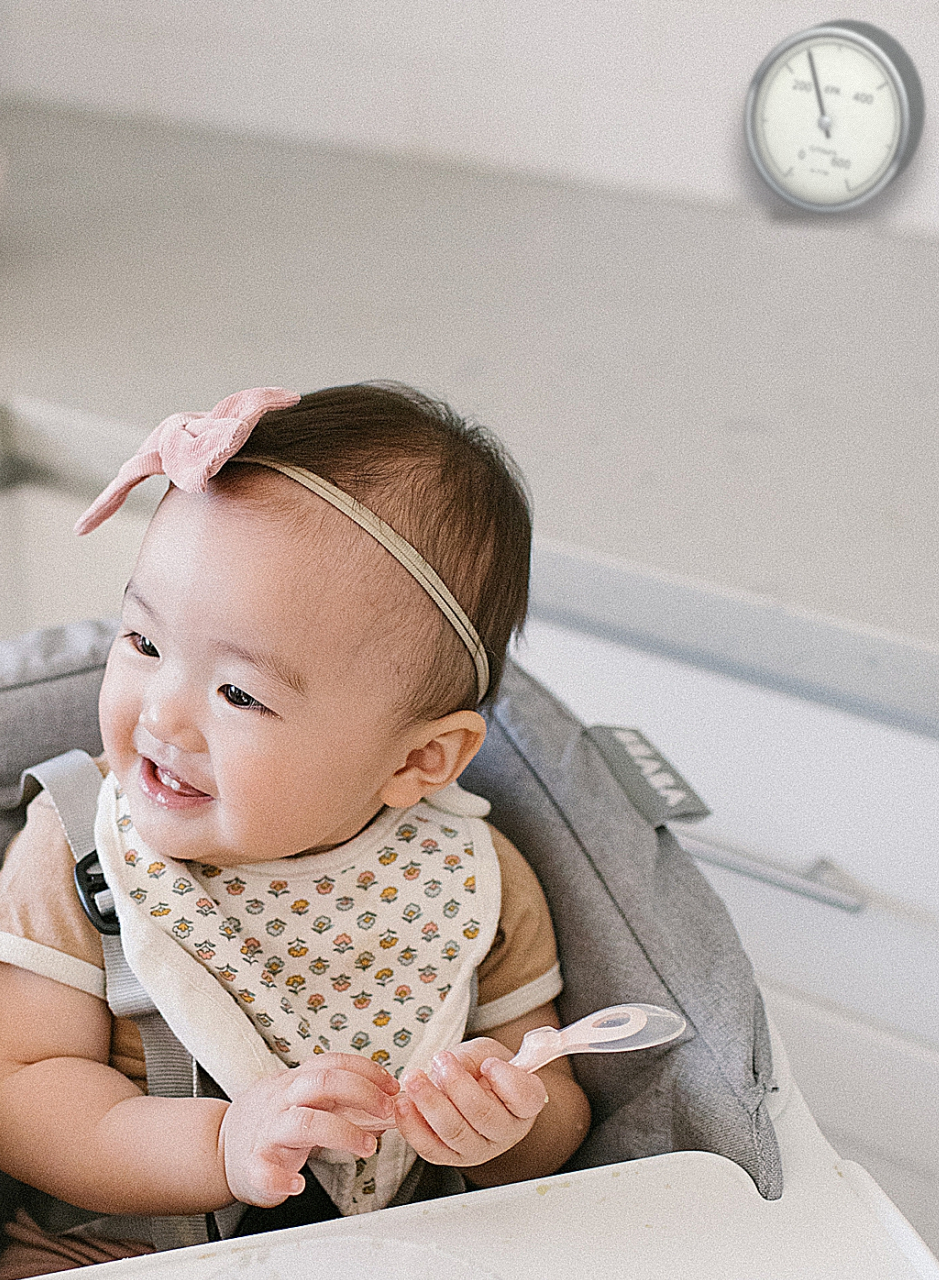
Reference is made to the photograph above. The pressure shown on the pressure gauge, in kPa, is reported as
250 kPa
